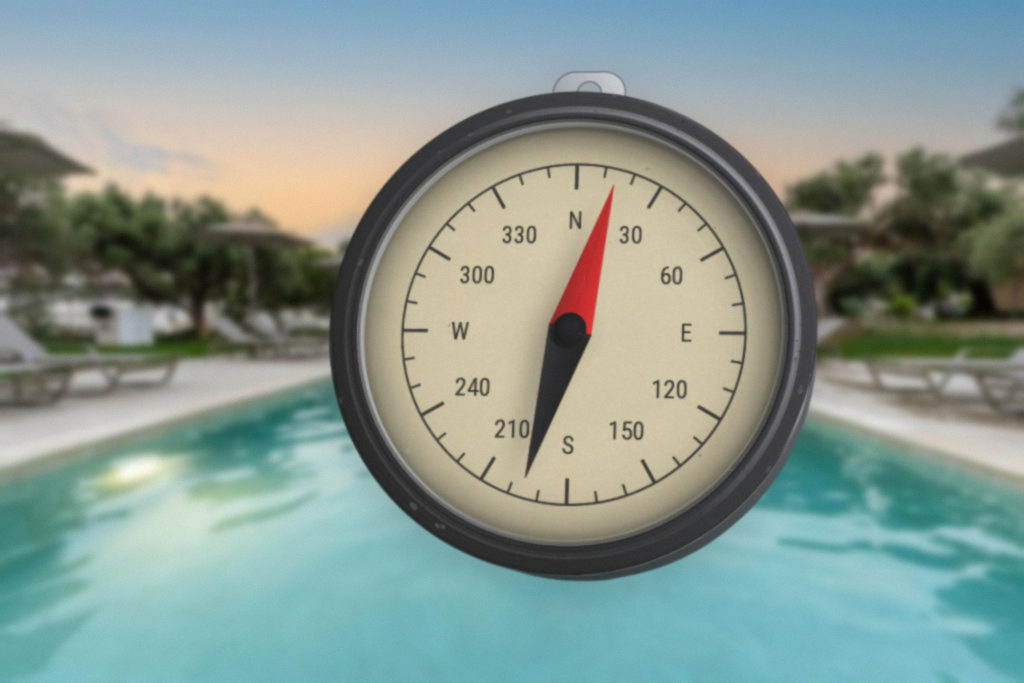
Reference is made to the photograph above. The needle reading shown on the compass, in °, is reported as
15 °
